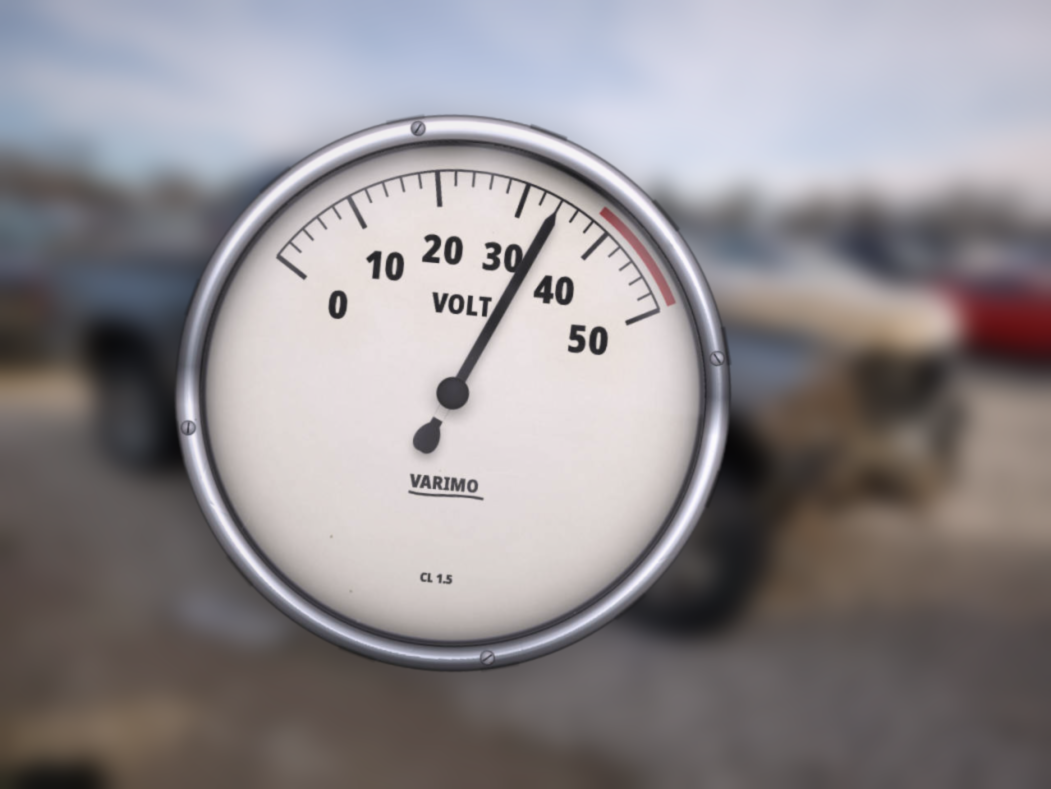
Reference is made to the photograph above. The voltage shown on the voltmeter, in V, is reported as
34 V
